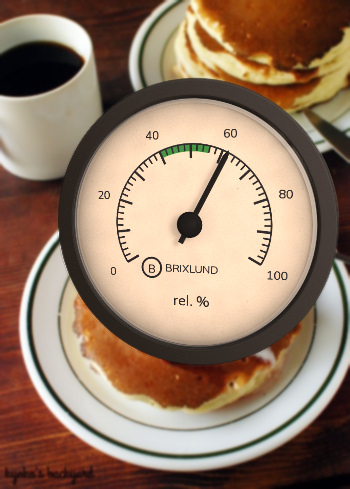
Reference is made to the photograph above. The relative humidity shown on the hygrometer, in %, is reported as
62 %
